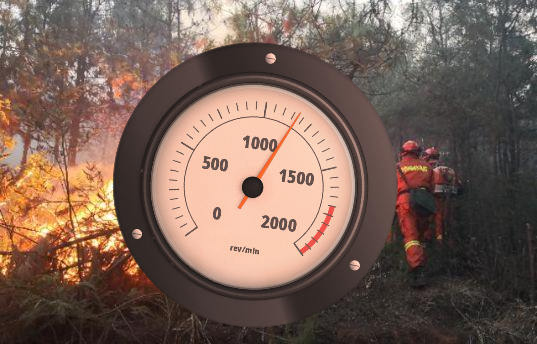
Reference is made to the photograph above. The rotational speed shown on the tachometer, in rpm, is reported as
1175 rpm
